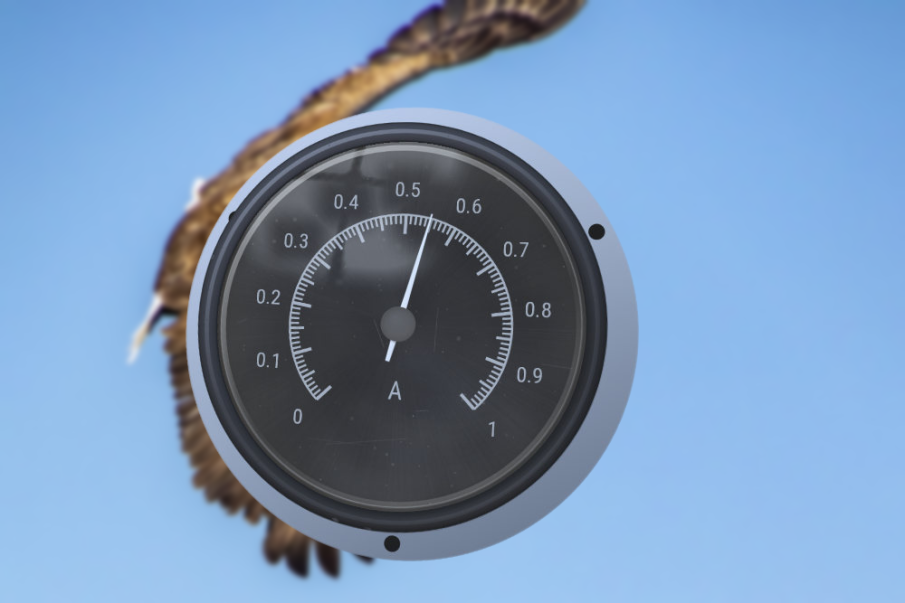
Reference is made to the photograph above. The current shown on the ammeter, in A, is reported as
0.55 A
